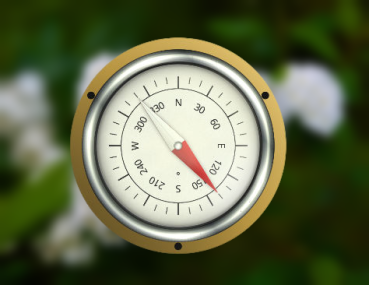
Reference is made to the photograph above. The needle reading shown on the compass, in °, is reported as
140 °
